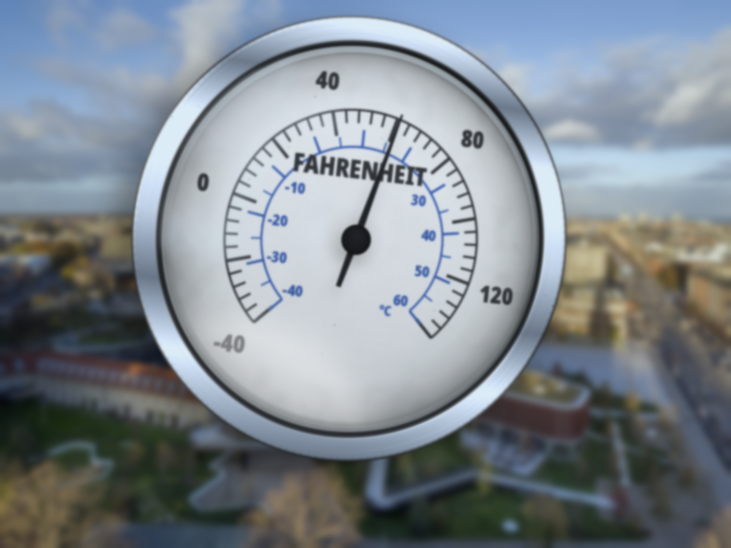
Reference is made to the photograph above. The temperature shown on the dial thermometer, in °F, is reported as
60 °F
